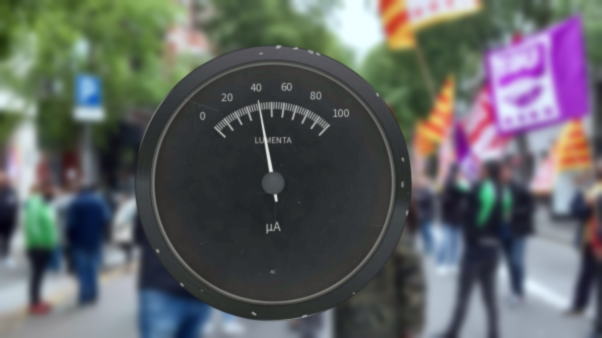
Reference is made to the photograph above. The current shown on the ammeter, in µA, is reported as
40 µA
